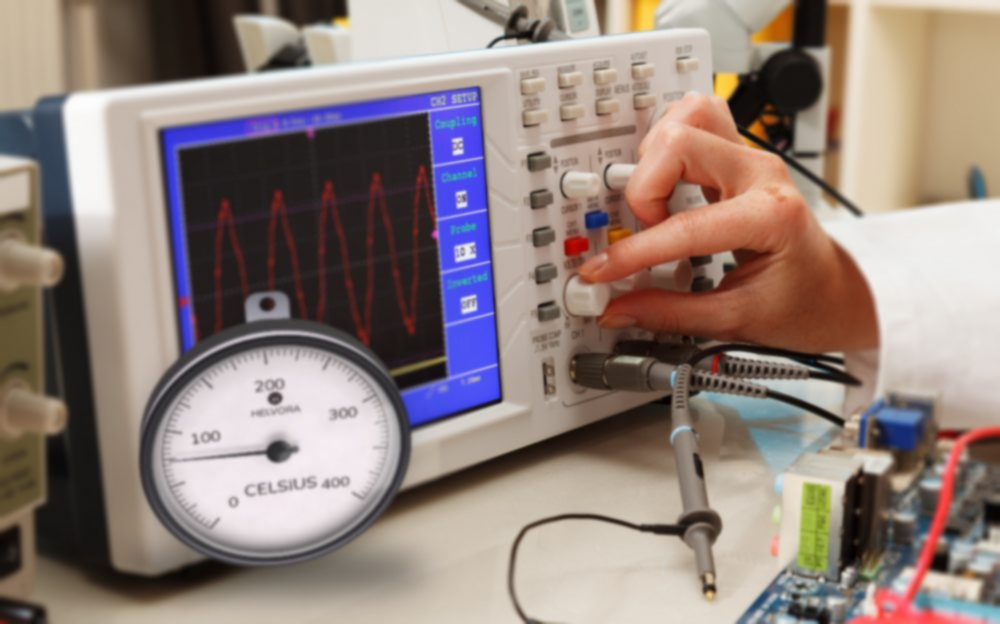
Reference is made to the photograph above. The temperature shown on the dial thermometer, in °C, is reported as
75 °C
